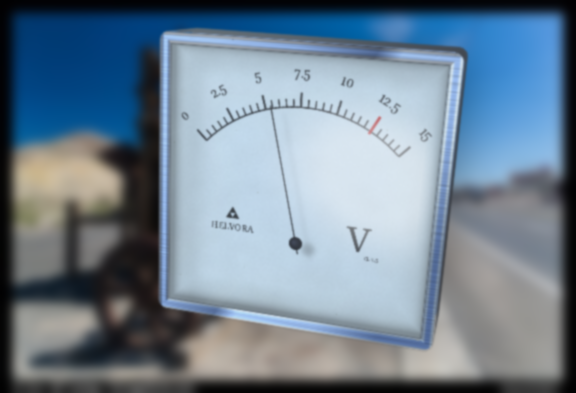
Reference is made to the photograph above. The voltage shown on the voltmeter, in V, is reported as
5.5 V
